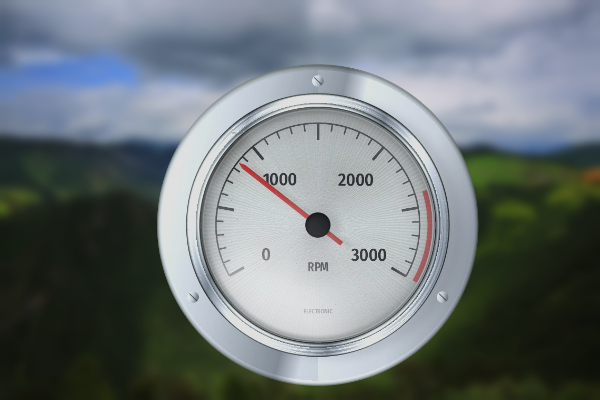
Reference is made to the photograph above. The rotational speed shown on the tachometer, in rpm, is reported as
850 rpm
